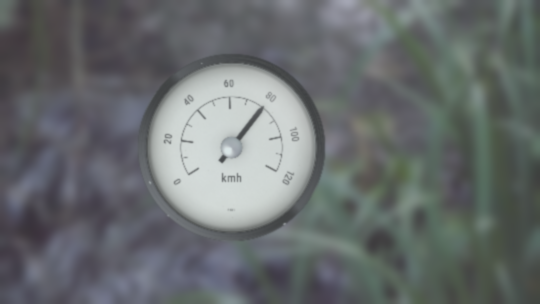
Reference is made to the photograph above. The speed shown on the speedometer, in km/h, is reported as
80 km/h
